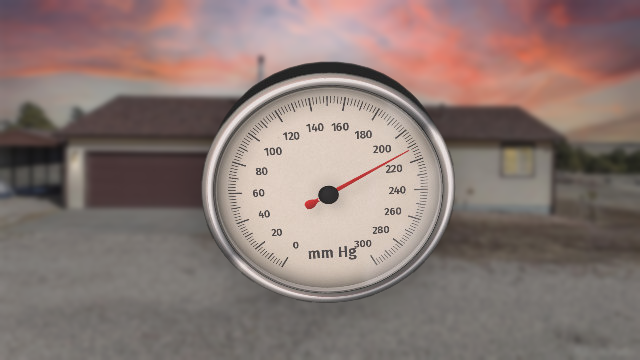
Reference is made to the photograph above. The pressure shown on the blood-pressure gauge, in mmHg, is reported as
210 mmHg
